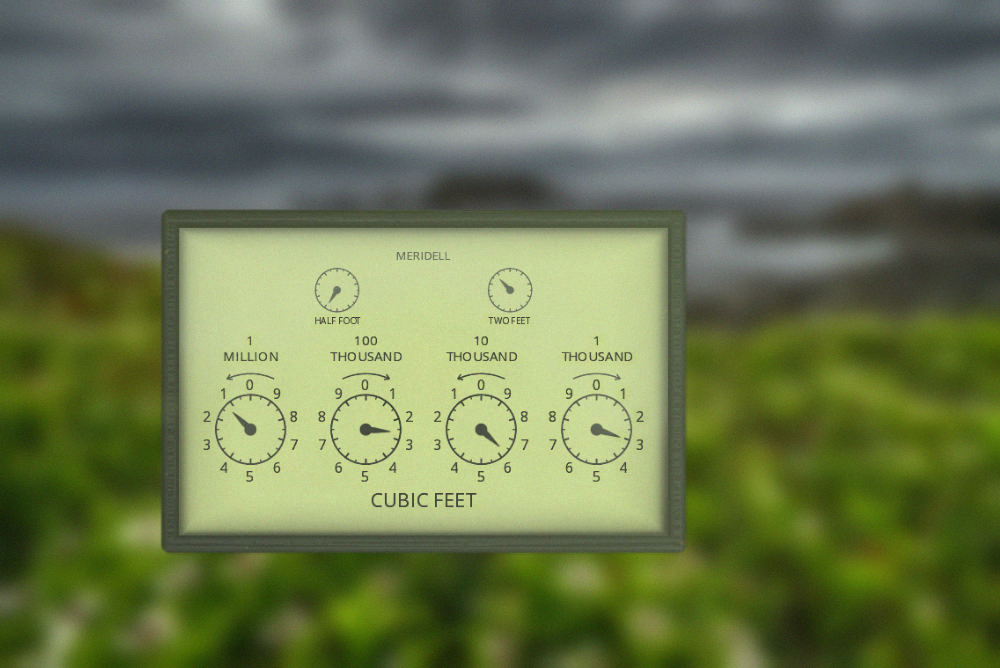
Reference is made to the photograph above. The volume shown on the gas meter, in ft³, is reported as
126300 ft³
